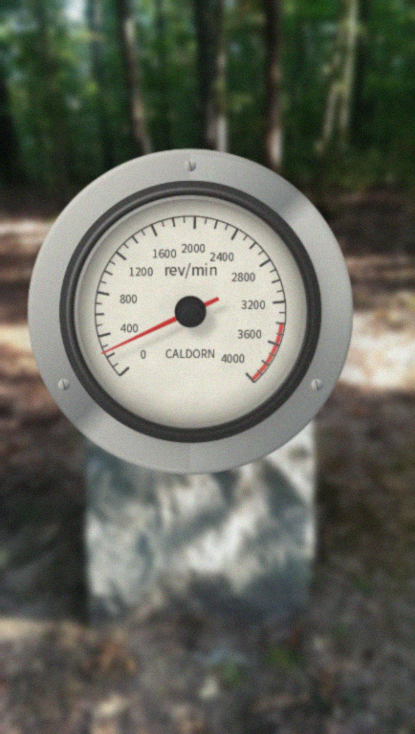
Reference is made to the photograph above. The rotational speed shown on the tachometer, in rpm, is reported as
250 rpm
